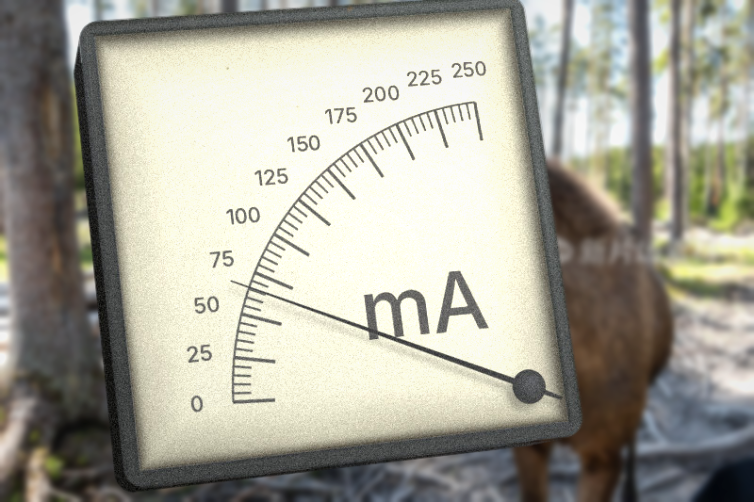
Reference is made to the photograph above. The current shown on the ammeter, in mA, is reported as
65 mA
